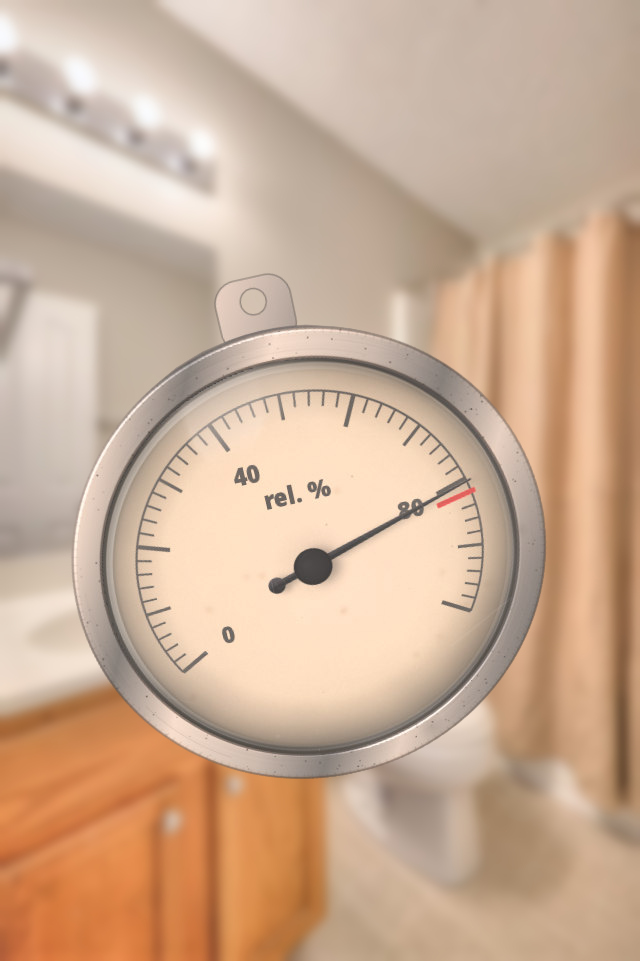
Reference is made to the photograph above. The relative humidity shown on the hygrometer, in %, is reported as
80 %
